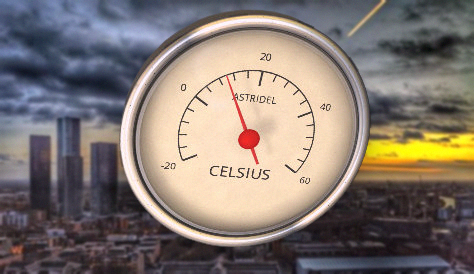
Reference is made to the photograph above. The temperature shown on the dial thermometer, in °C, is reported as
10 °C
